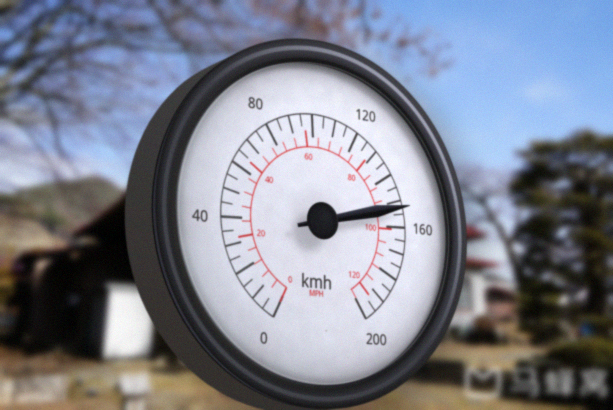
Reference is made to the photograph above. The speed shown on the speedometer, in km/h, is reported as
152.5 km/h
